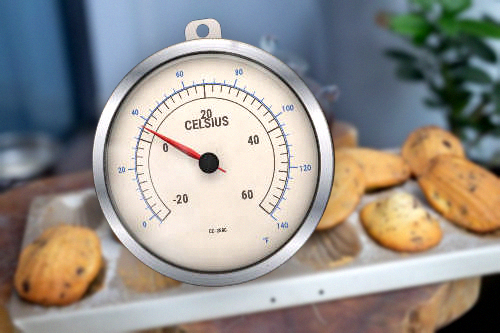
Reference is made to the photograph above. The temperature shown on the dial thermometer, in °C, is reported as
3 °C
